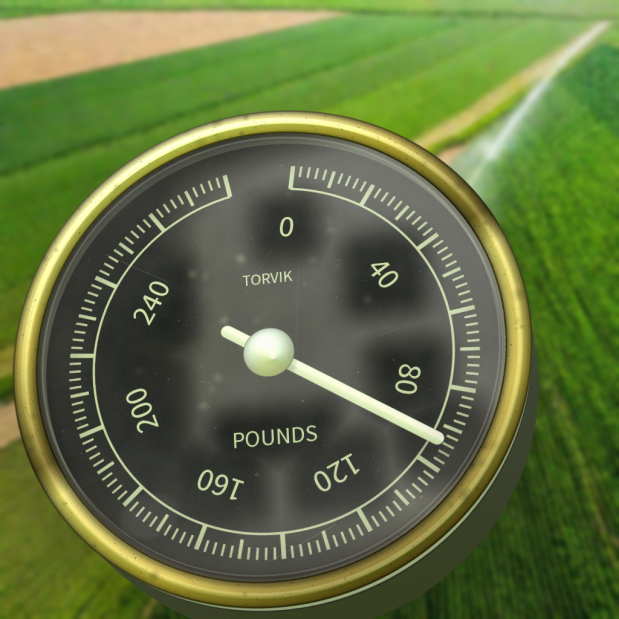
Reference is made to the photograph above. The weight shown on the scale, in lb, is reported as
94 lb
